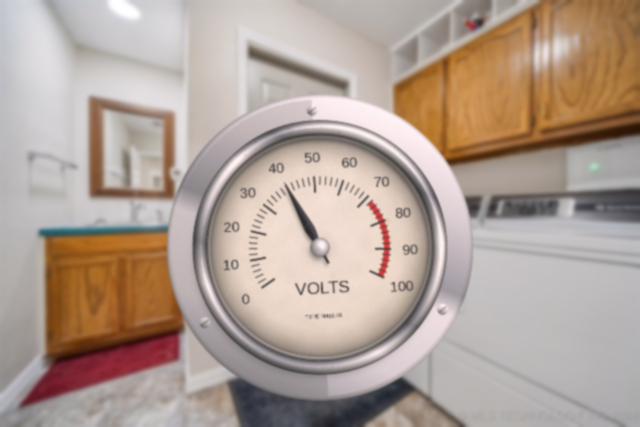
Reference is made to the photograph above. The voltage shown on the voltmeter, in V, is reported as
40 V
